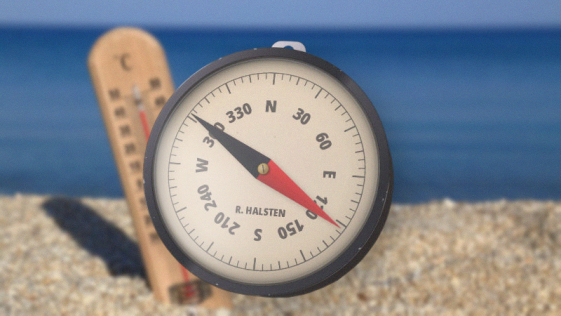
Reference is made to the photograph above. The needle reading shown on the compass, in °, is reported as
122.5 °
